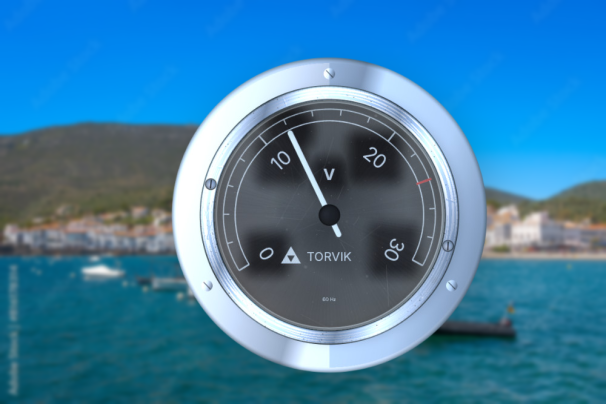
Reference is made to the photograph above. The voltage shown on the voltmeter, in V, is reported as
12 V
